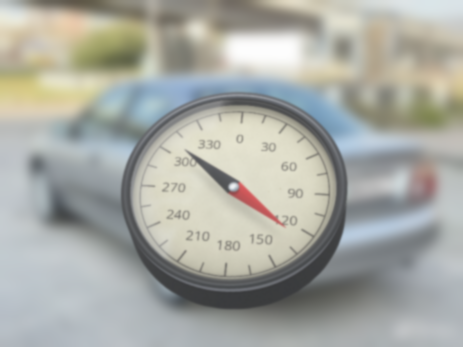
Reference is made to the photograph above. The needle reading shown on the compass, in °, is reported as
127.5 °
